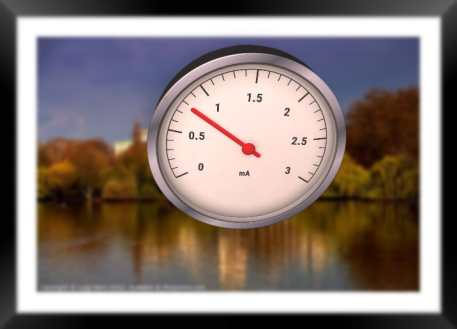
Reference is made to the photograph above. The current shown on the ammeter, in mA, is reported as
0.8 mA
